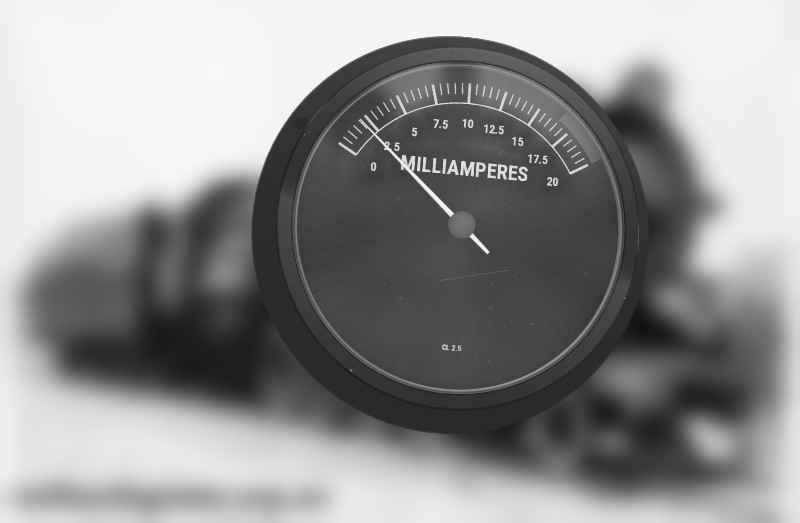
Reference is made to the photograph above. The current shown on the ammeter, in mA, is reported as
2 mA
